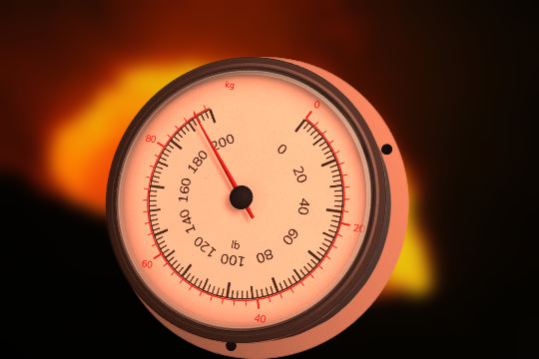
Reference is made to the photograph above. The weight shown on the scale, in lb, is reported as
194 lb
